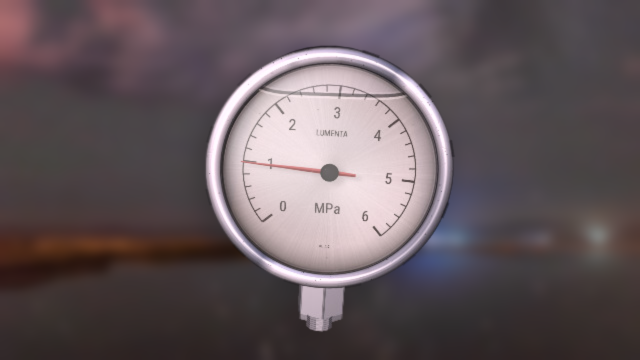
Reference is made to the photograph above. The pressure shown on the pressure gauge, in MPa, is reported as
1 MPa
